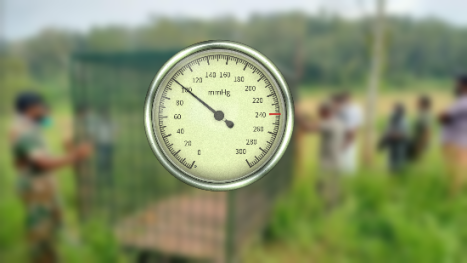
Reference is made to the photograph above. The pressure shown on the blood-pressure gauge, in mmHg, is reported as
100 mmHg
